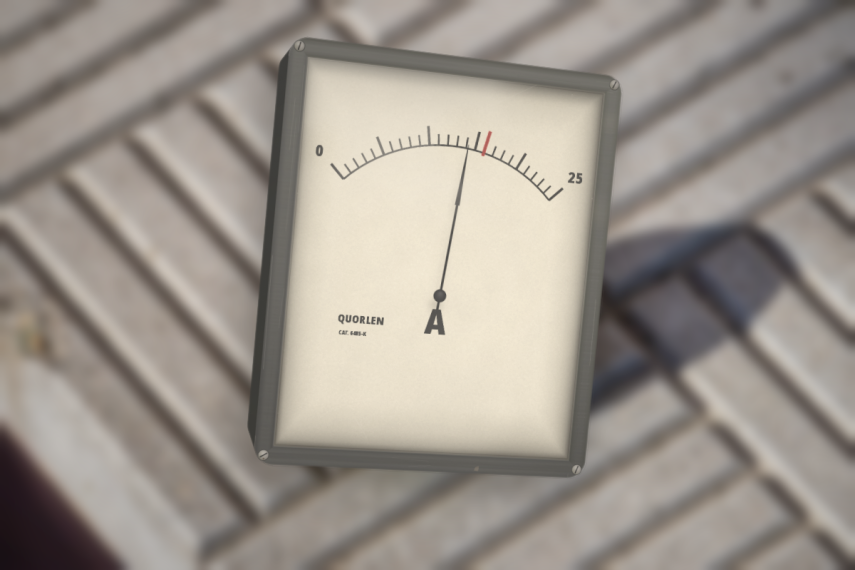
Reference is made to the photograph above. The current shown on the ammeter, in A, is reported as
14 A
